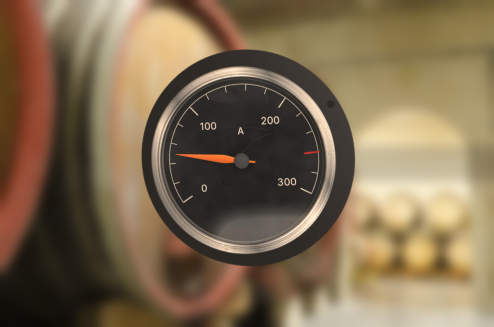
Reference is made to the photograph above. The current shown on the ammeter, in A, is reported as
50 A
